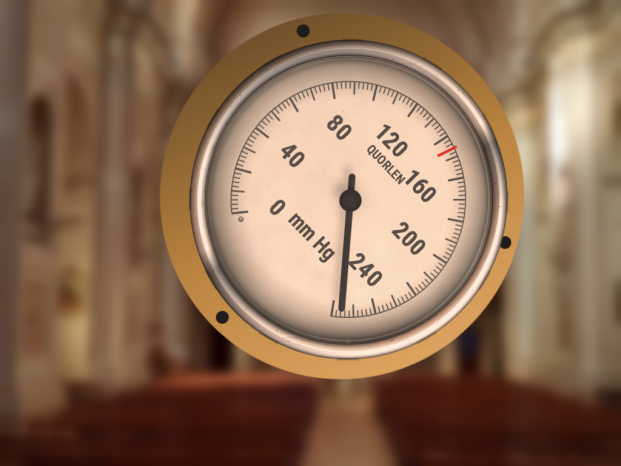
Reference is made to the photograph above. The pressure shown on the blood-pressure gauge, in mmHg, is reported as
256 mmHg
